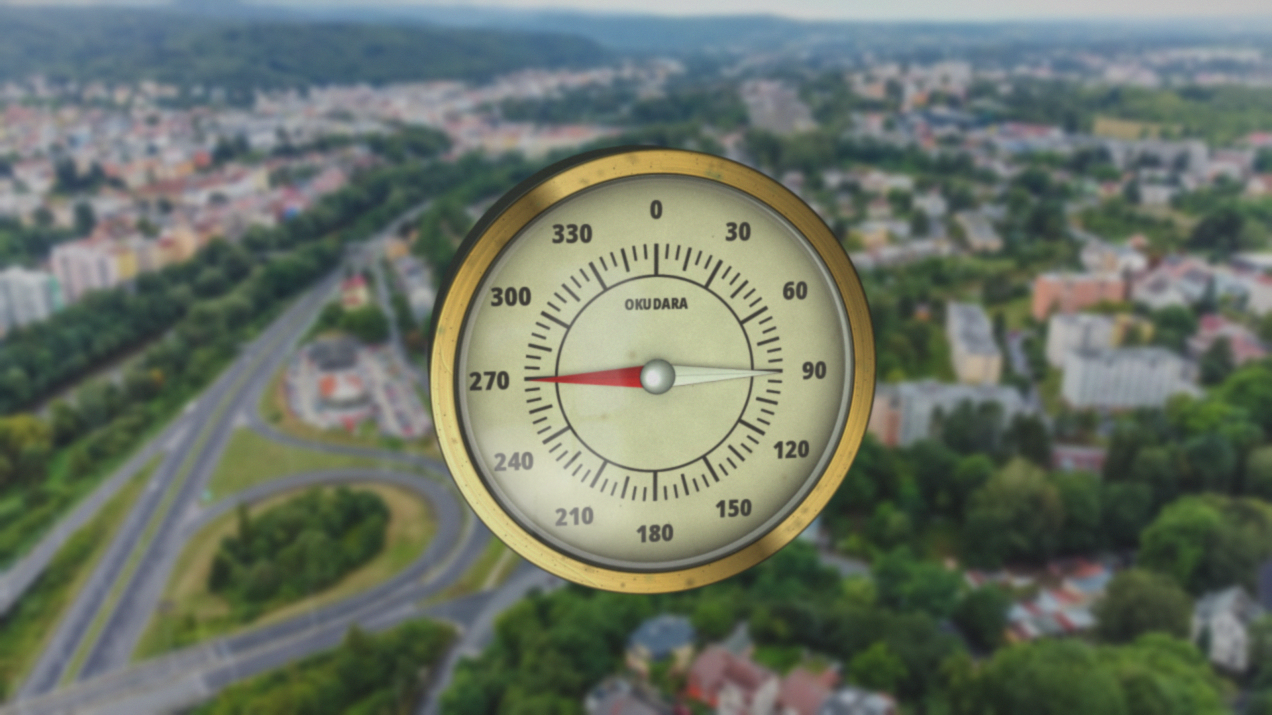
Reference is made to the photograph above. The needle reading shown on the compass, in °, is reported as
270 °
